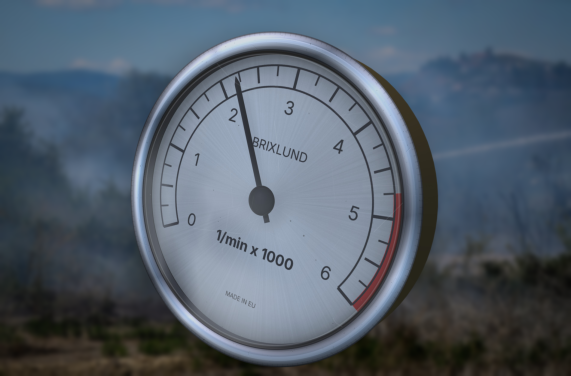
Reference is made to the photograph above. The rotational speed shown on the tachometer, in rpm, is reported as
2250 rpm
